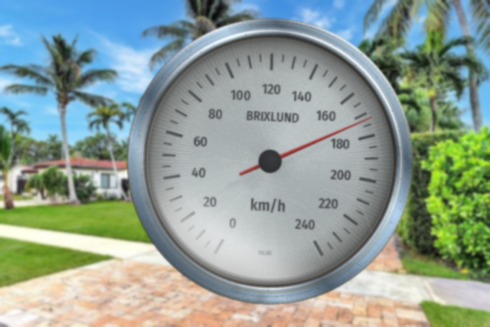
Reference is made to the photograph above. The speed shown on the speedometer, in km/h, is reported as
172.5 km/h
